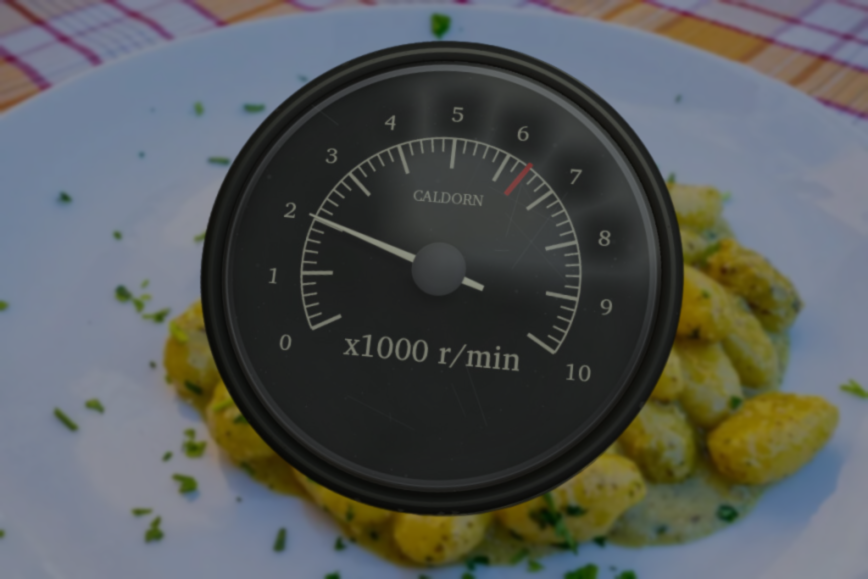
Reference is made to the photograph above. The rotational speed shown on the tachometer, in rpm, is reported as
2000 rpm
